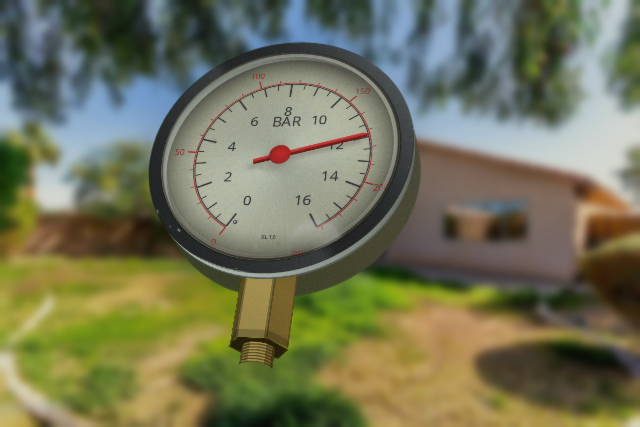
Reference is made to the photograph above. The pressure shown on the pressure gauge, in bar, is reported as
12 bar
